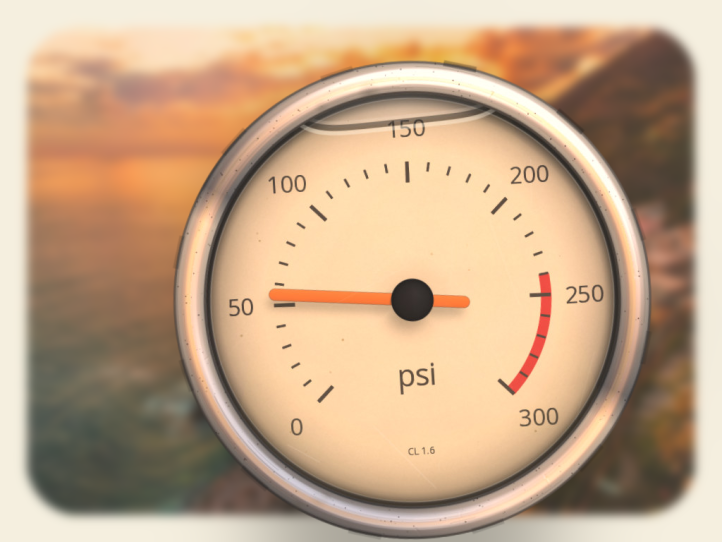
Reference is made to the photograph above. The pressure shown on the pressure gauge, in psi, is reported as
55 psi
